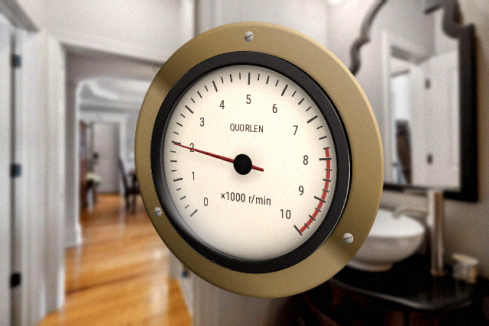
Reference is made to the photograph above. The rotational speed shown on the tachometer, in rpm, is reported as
2000 rpm
